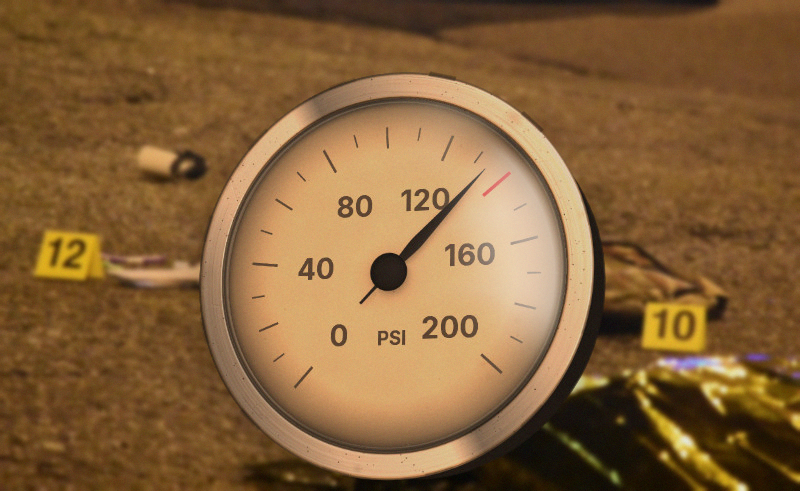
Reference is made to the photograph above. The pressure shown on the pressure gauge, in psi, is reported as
135 psi
